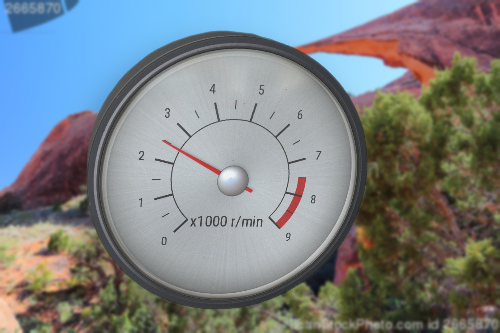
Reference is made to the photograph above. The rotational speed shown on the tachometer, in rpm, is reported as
2500 rpm
